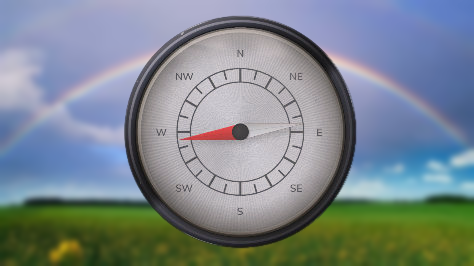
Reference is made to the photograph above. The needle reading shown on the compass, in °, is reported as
262.5 °
